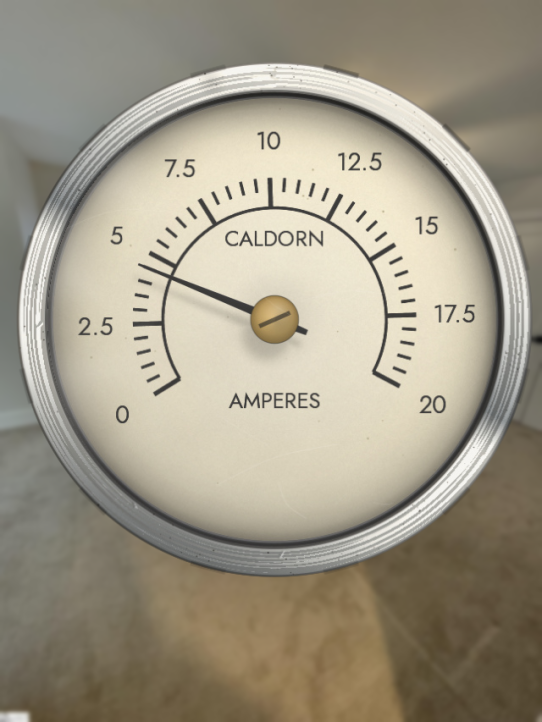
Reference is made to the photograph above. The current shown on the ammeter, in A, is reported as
4.5 A
